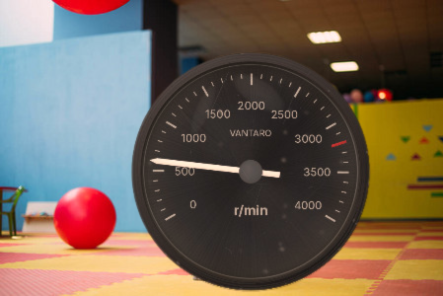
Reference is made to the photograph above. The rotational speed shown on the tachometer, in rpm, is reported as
600 rpm
